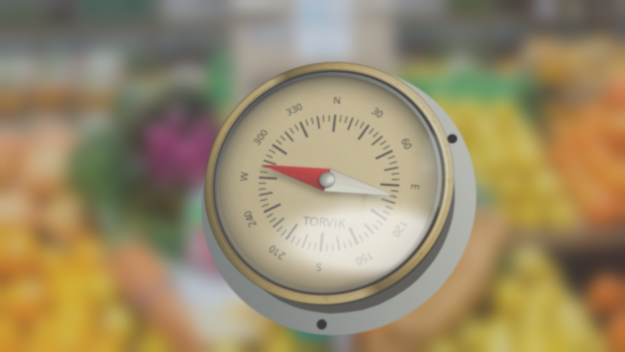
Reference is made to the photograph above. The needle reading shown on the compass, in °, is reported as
280 °
